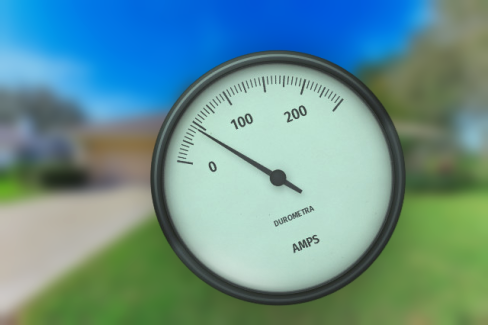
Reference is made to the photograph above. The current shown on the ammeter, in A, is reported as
45 A
